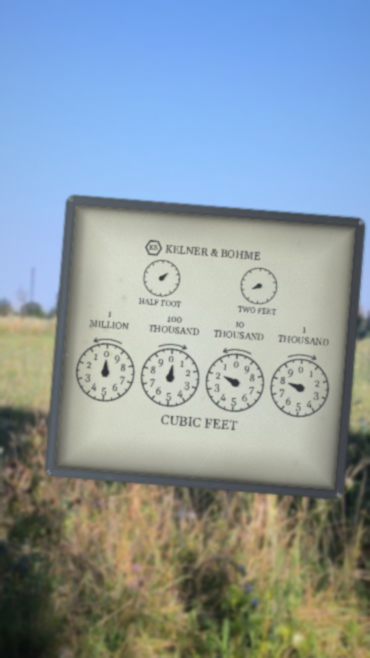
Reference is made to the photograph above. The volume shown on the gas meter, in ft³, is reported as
1800 ft³
